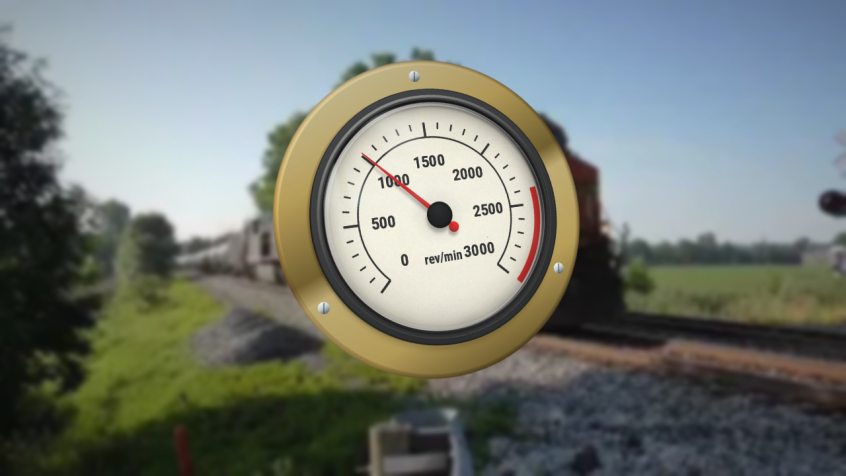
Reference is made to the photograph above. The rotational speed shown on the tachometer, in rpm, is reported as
1000 rpm
